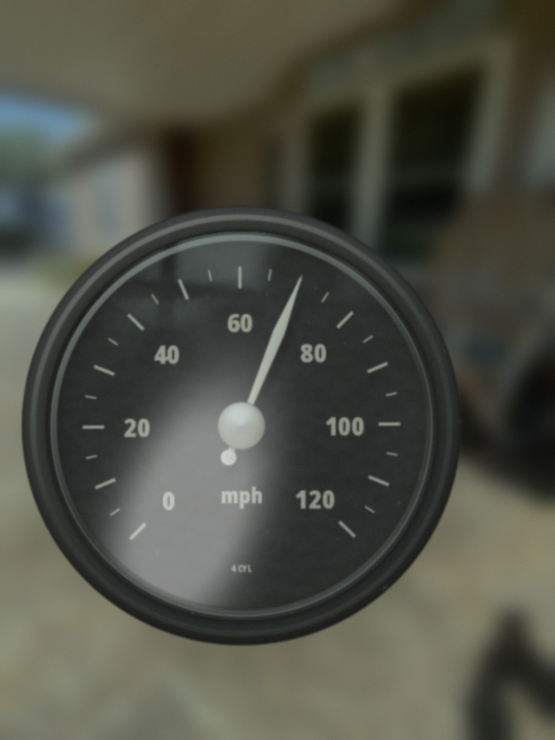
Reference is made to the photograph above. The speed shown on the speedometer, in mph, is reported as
70 mph
